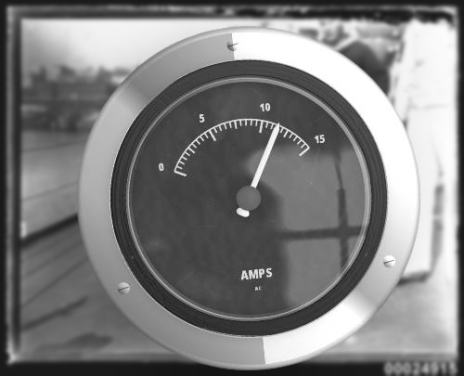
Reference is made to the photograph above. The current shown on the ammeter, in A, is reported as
11.5 A
